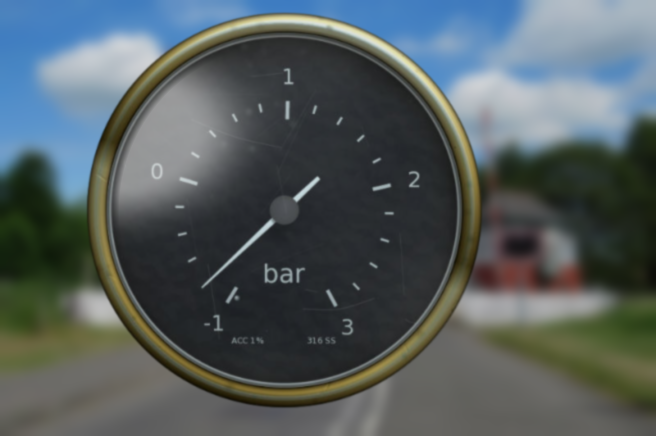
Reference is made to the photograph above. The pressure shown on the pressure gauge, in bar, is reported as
-0.8 bar
